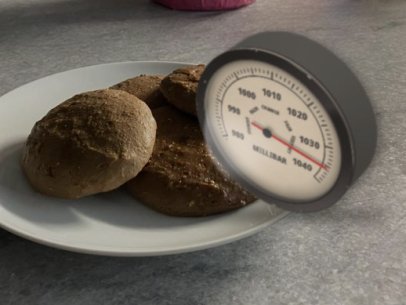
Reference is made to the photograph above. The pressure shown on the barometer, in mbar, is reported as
1035 mbar
